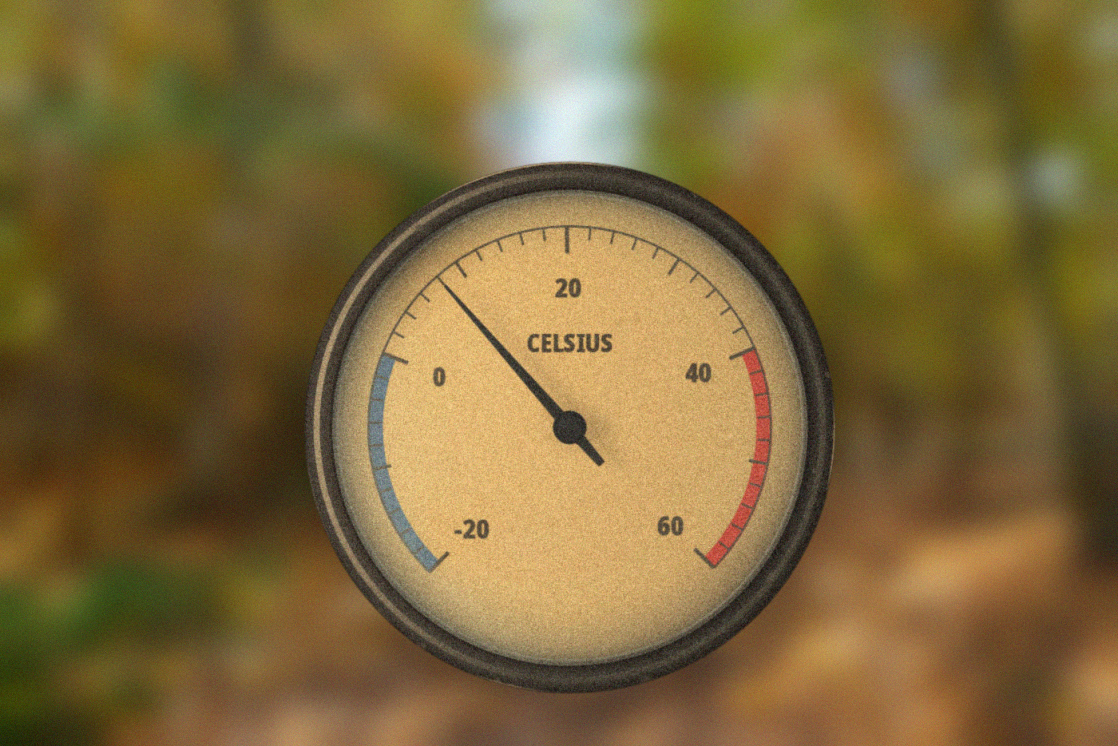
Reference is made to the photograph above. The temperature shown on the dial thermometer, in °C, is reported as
8 °C
